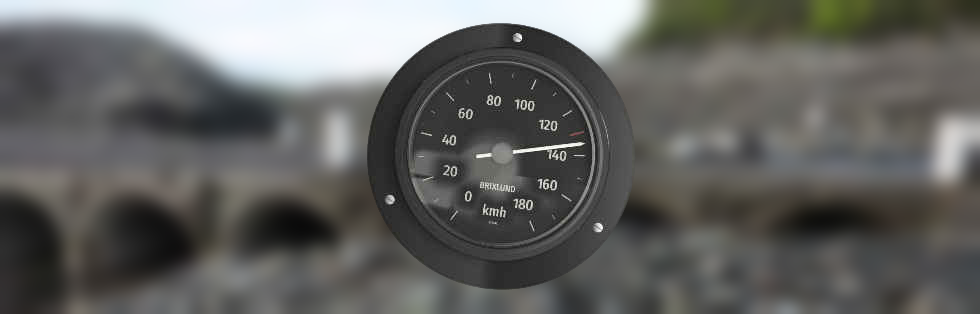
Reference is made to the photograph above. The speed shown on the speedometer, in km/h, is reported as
135 km/h
